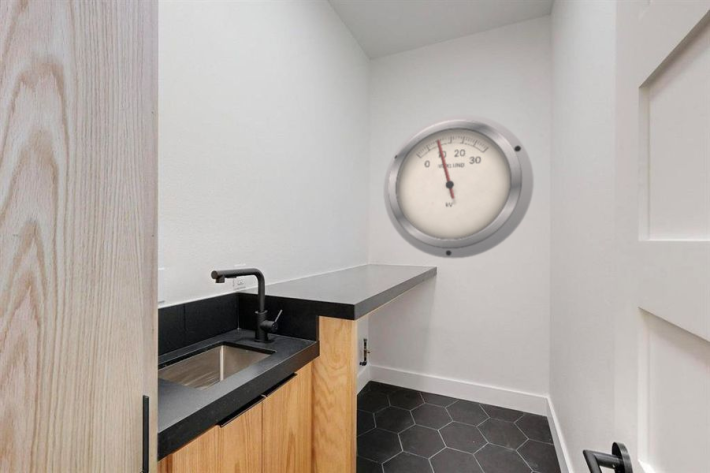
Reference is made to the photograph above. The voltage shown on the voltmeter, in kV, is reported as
10 kV
